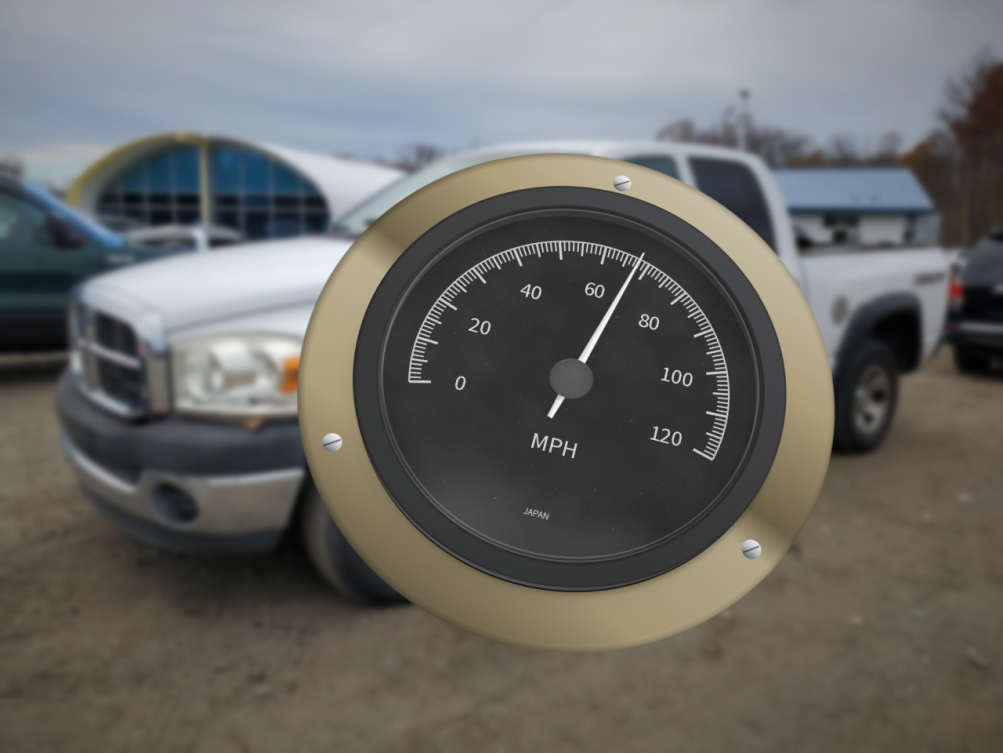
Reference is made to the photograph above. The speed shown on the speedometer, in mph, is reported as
68 mph
